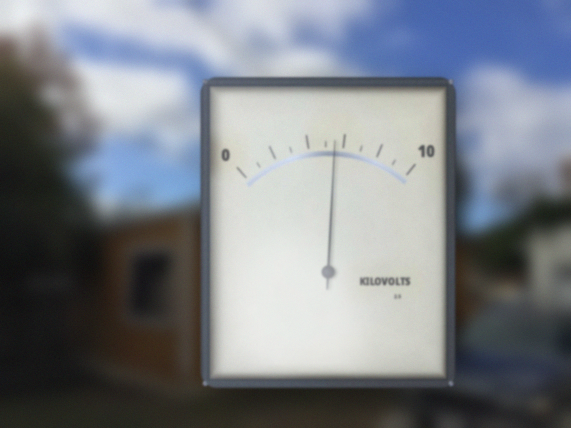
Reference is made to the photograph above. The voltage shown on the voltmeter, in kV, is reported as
5.5 kV
